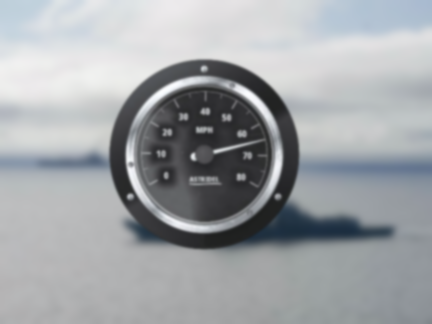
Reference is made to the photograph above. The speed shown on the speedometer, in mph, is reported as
65 mph
